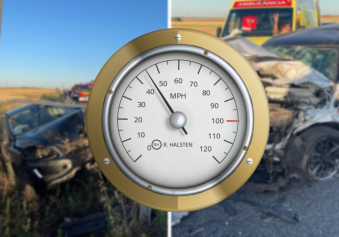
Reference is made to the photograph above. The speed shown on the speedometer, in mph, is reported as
45 mph
